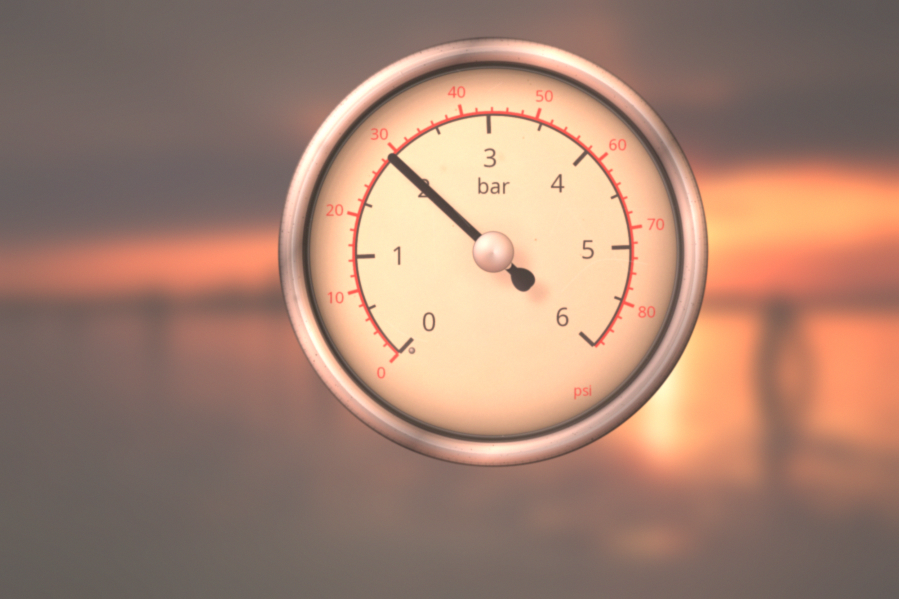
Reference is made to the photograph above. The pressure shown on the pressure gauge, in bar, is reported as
2 bar
